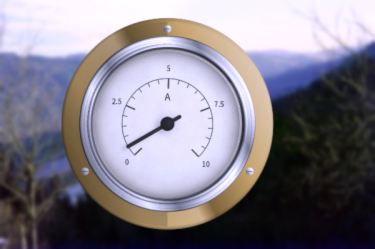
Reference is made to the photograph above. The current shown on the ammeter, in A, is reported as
0.5 A
